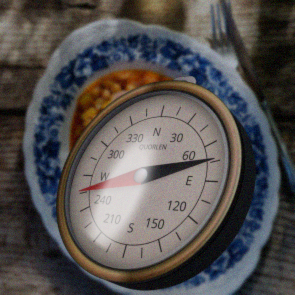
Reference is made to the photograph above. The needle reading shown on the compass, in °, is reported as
255 °
